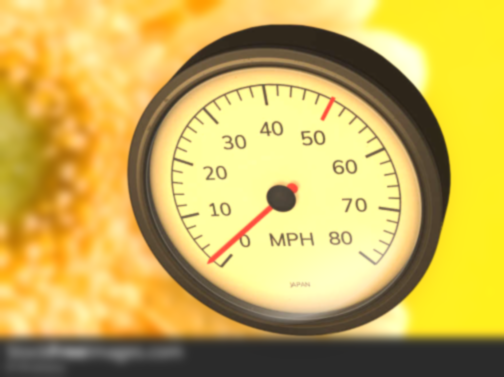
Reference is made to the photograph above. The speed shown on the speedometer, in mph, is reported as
2 mph
